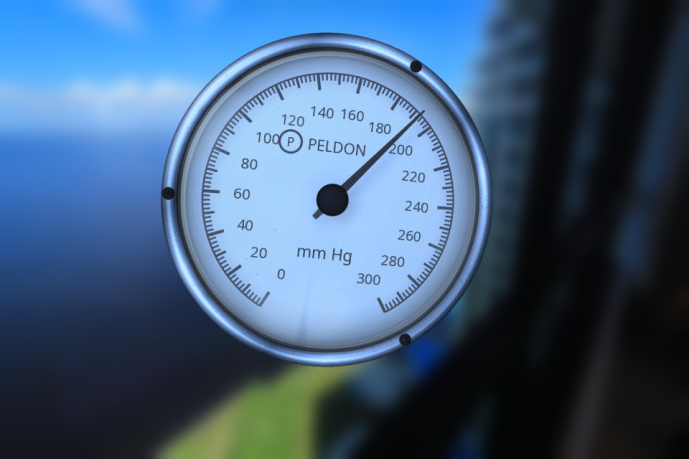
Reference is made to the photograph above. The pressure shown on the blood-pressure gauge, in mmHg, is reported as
192 mmHg
